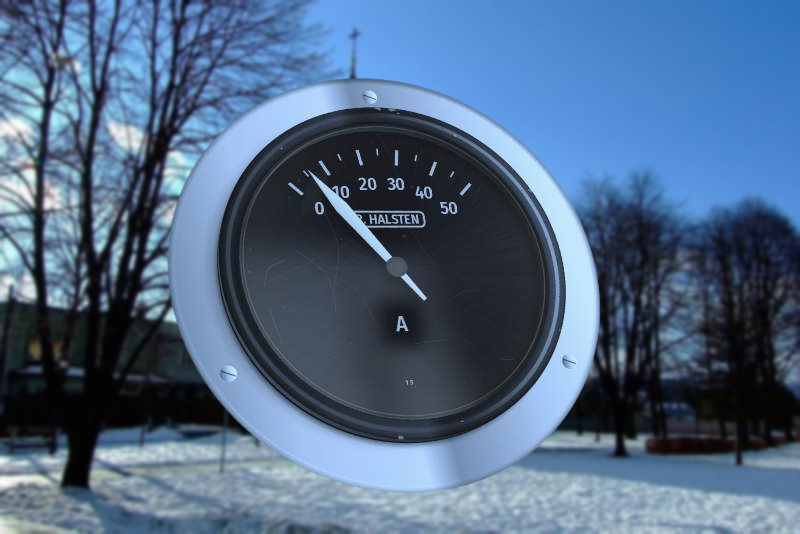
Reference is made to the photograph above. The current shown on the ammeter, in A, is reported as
5 A
